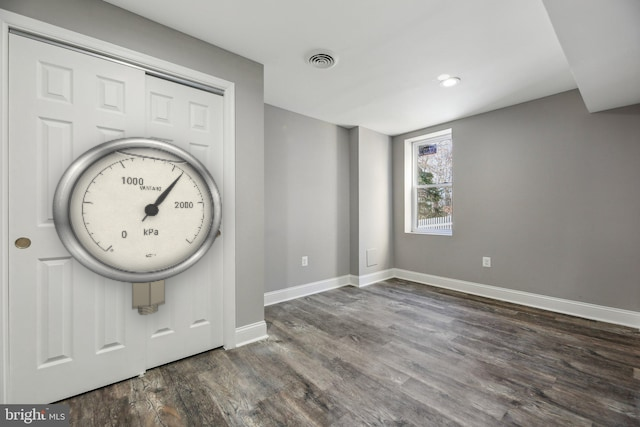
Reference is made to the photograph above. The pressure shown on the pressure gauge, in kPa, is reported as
1600 kPa
